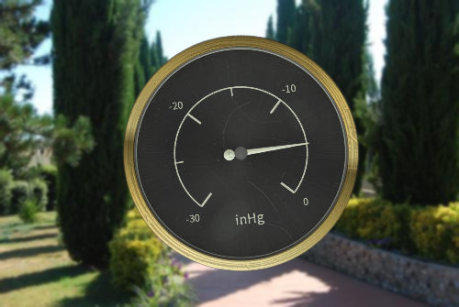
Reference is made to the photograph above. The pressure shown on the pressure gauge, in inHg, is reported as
-5 inHg
